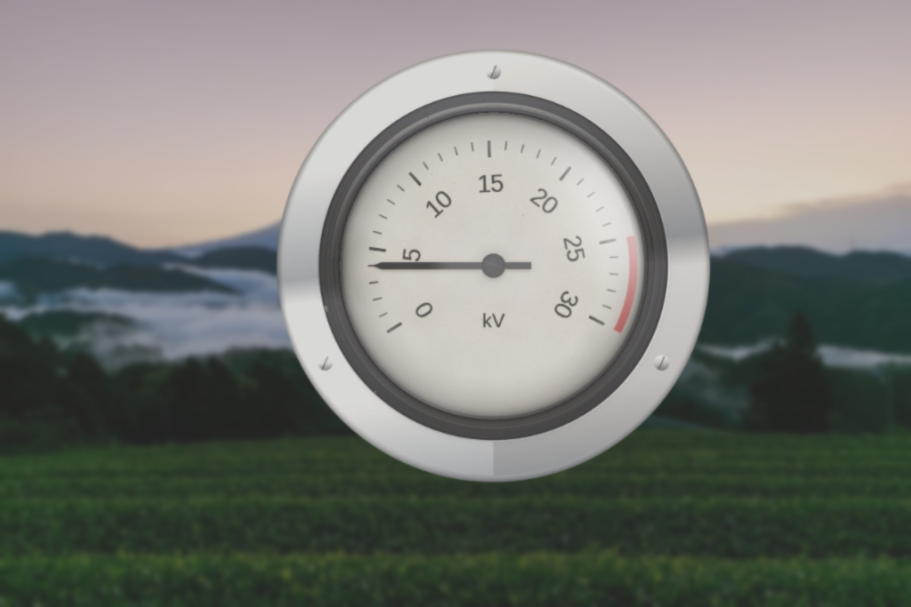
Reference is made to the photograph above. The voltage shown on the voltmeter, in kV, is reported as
4 kV
